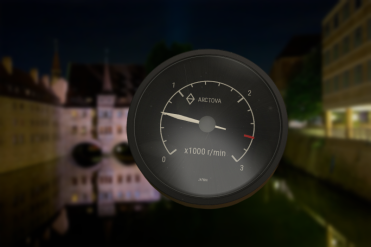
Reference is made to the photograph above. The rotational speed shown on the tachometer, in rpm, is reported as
600 rpm
